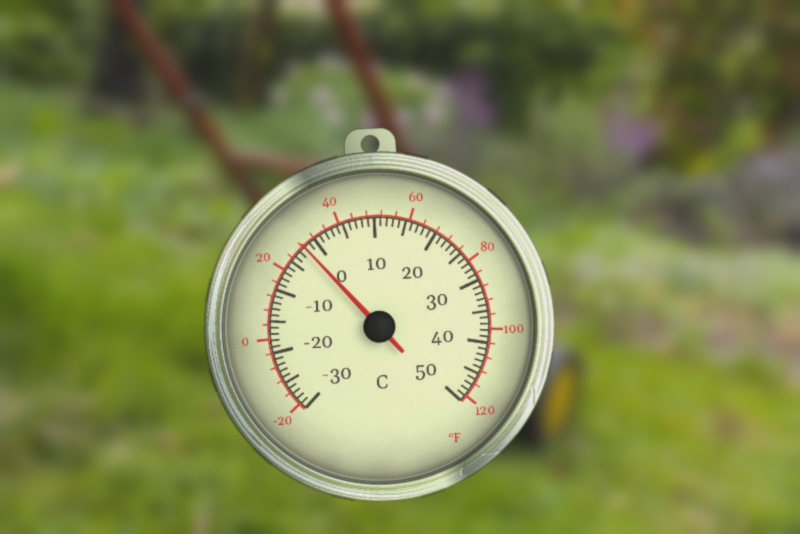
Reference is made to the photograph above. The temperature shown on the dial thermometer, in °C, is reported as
-2 °C
